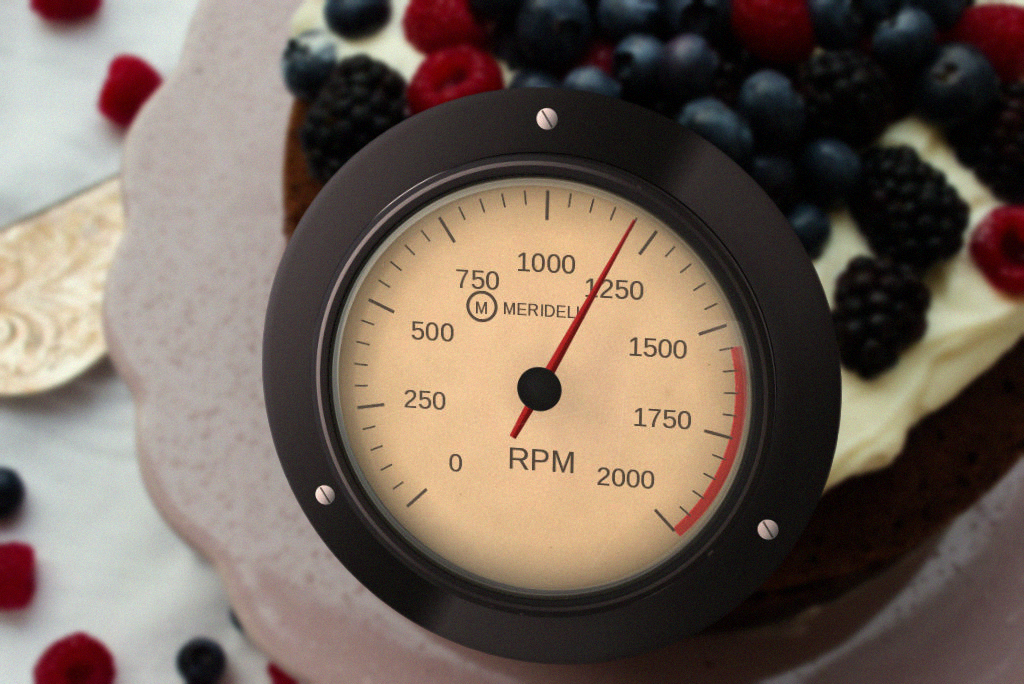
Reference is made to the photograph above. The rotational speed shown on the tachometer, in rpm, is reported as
1200 rpm
